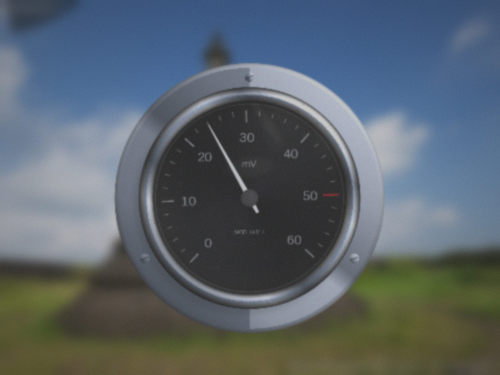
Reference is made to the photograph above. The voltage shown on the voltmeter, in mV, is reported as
24 mV
